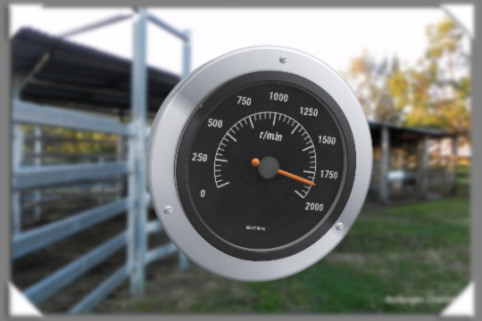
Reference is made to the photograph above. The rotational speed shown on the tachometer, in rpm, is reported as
1850 rpm
